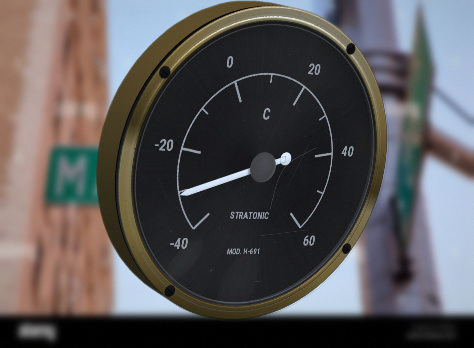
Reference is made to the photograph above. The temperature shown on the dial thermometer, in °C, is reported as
-30 °C
